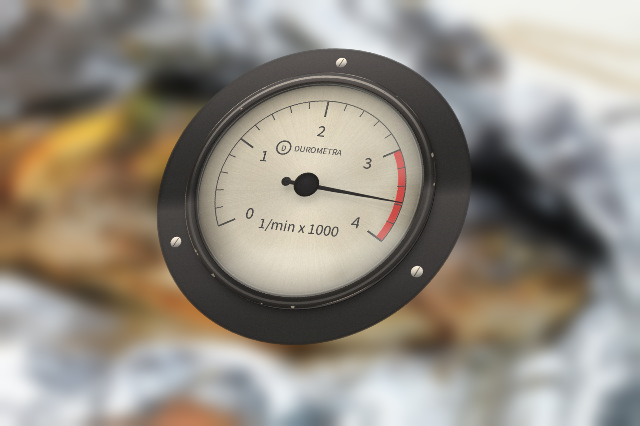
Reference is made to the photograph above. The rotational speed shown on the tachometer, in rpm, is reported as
3600 rpm
